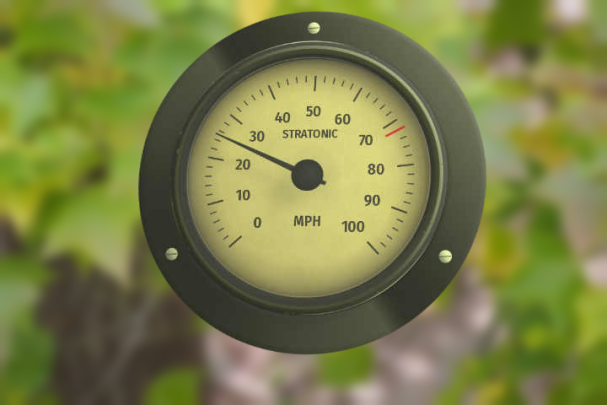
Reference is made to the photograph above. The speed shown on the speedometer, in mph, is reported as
25 mph
